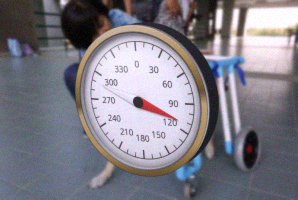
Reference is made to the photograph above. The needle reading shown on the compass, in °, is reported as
110 °
